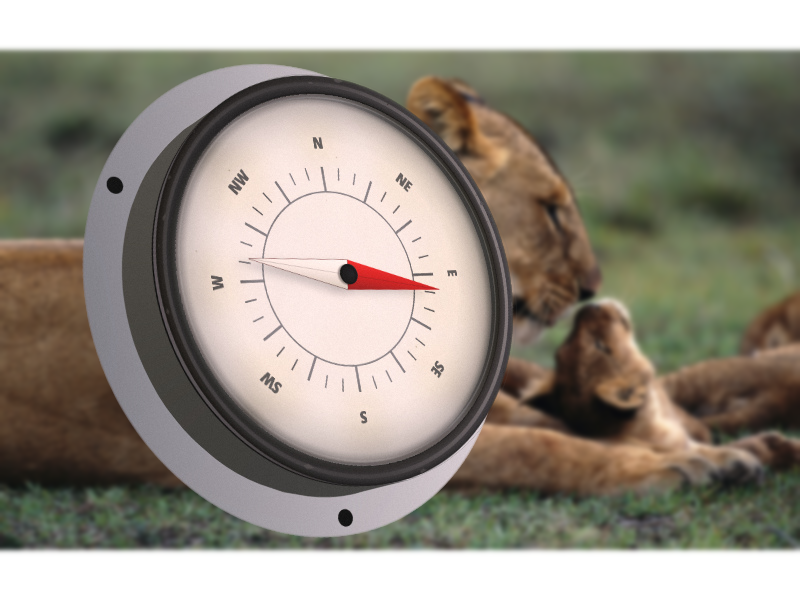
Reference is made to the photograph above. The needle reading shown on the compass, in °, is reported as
100 °
